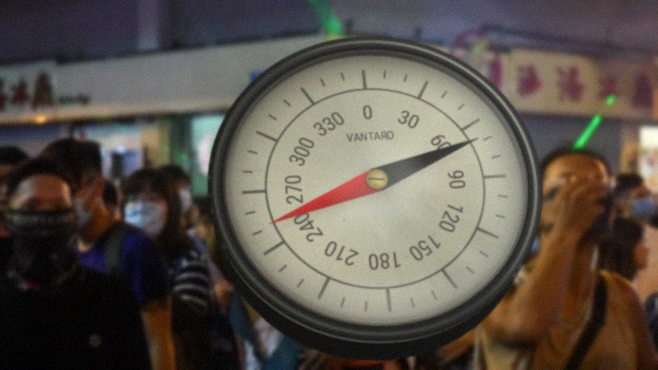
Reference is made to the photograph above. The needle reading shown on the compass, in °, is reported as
250 °
